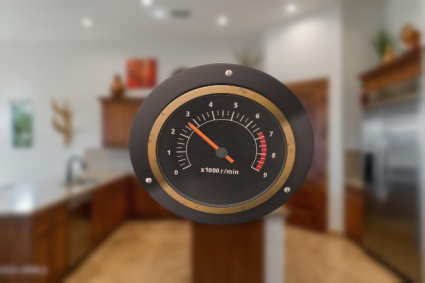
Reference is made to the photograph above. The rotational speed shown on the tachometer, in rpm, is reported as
2750 rpm
